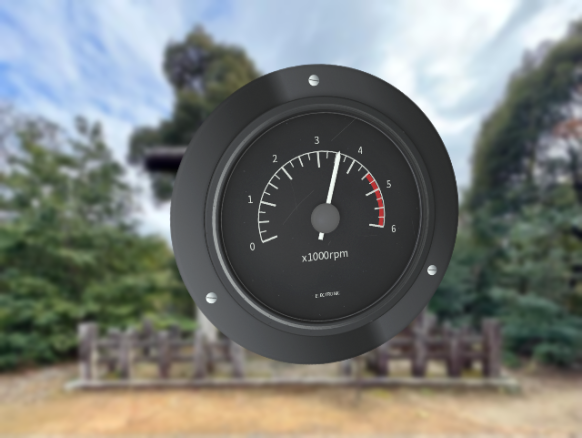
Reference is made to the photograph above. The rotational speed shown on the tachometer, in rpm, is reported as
3500 rpm
